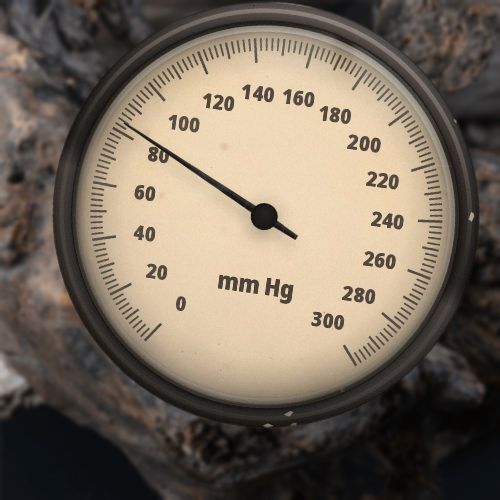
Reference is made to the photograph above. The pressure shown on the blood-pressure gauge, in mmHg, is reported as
84 mmHg
